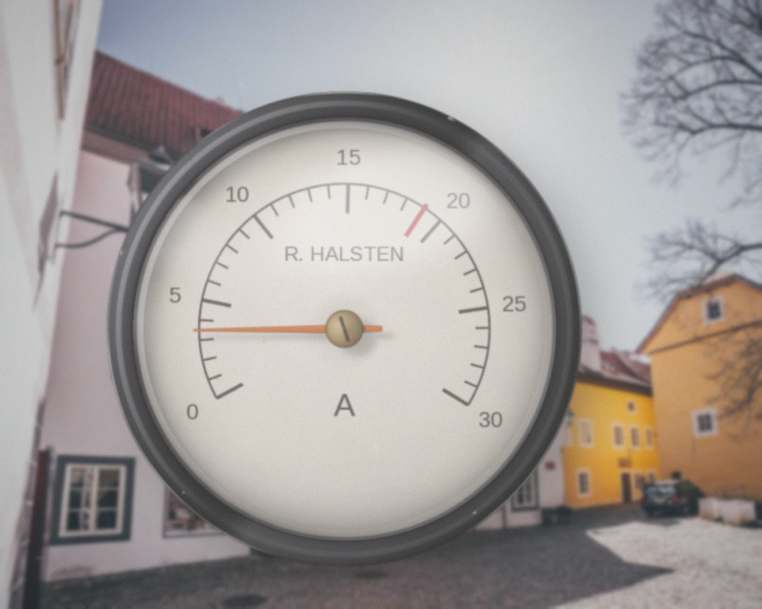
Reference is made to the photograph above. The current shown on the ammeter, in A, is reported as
3.5 A
